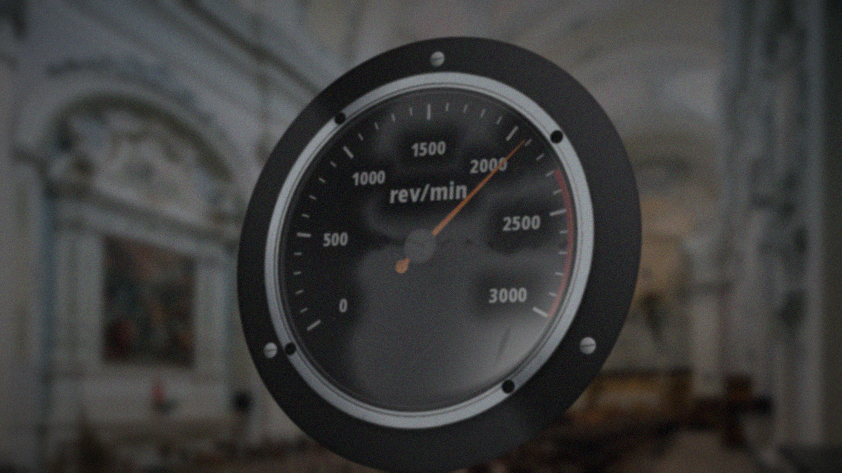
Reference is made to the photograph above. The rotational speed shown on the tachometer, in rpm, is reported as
2100 rpm
